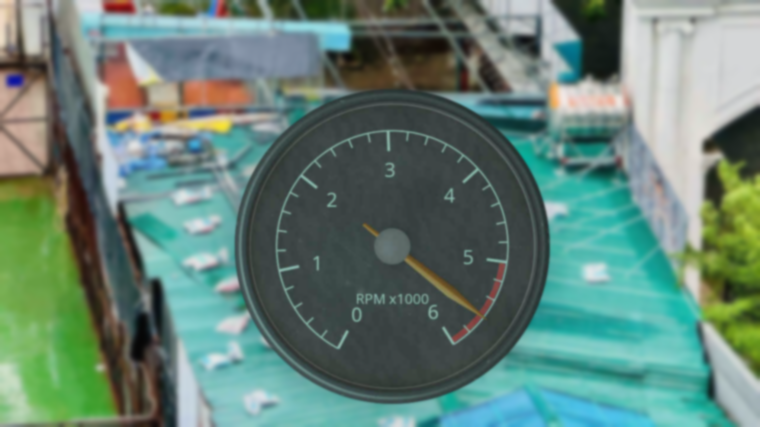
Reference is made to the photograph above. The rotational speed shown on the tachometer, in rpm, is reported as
5600 rpm
